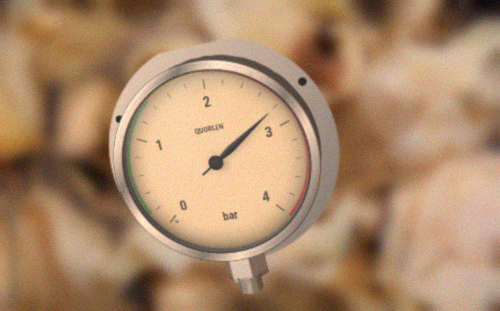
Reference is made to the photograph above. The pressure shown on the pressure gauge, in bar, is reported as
2.8 bar
